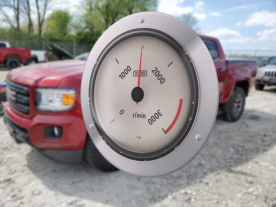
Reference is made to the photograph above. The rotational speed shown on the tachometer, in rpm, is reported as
1500 rpm
